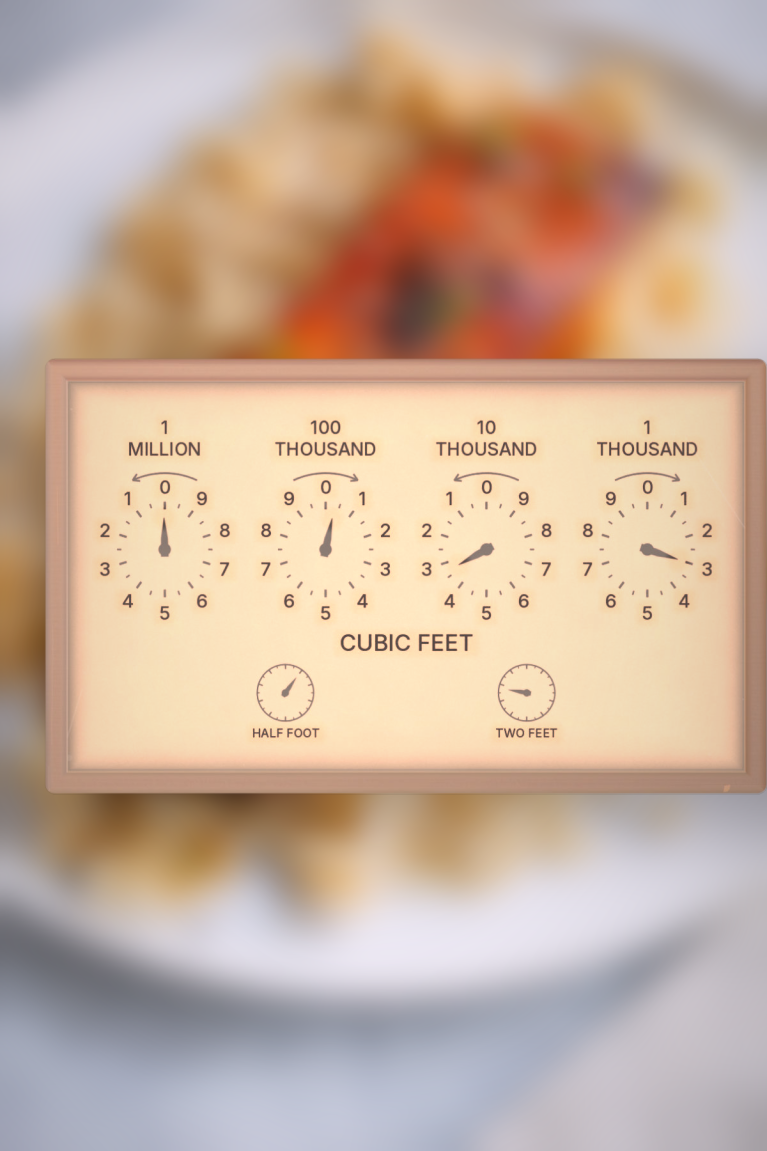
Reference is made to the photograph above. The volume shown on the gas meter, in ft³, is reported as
3300 ft³
